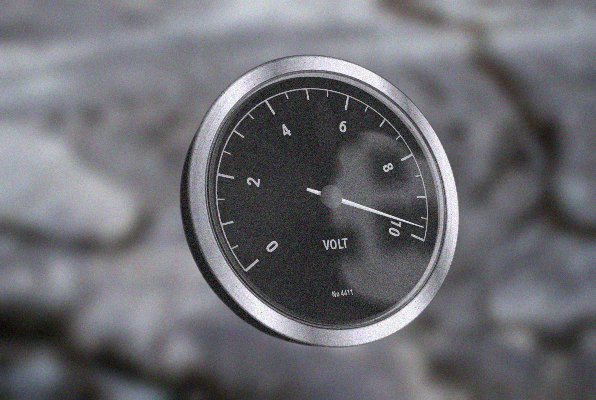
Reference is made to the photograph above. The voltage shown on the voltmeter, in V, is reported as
9.75 V
